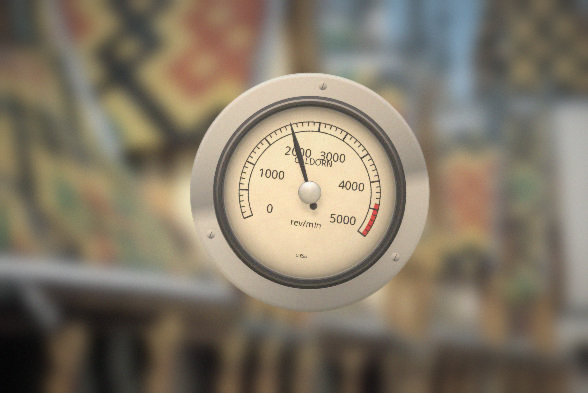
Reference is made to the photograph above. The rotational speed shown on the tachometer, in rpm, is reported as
2000 rpm
